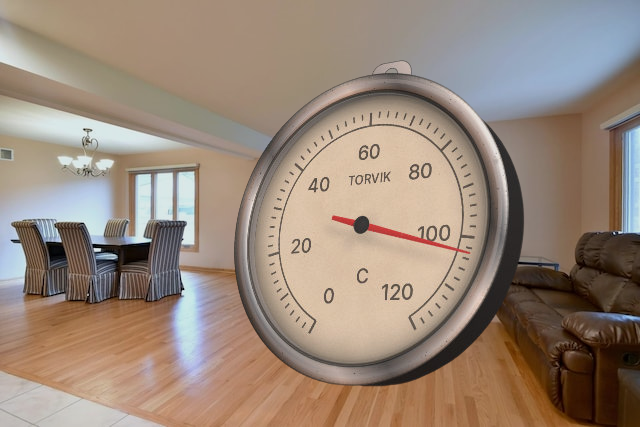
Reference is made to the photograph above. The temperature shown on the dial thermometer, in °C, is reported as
103 °C
